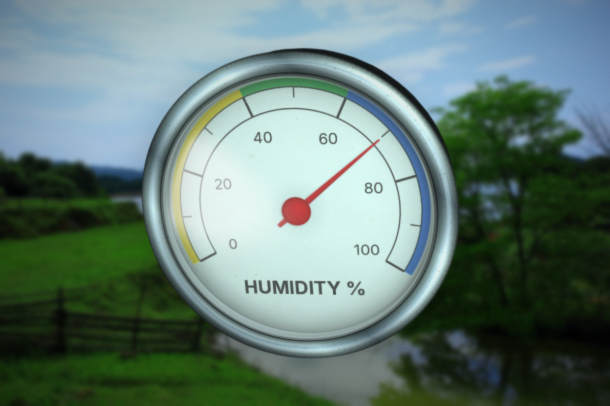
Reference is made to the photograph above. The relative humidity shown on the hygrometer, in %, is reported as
70 %
